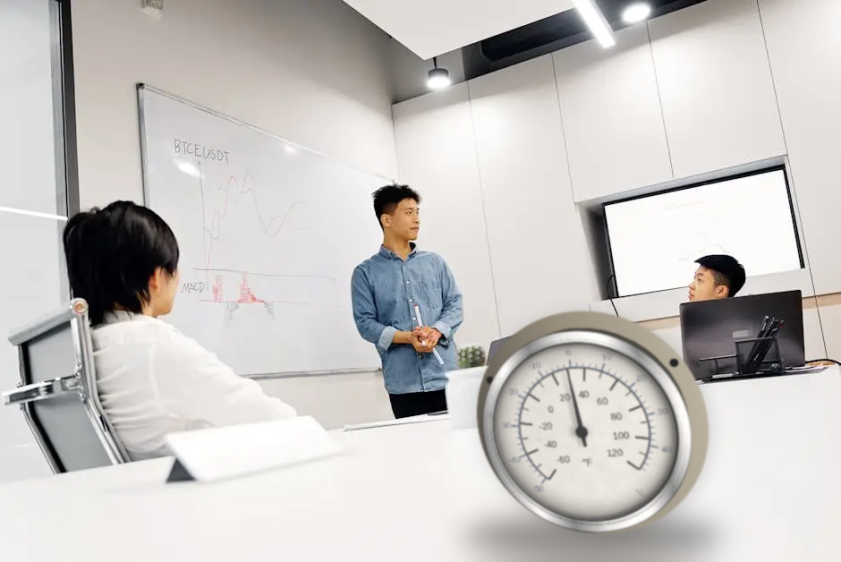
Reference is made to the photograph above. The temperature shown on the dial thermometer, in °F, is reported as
30 °F
